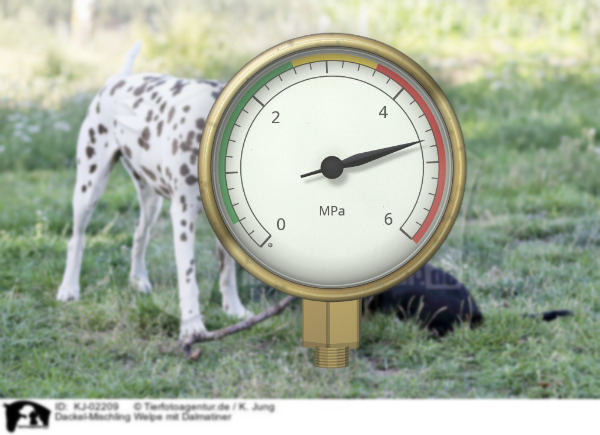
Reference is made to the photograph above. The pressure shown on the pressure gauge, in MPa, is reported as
4.7 MPa
